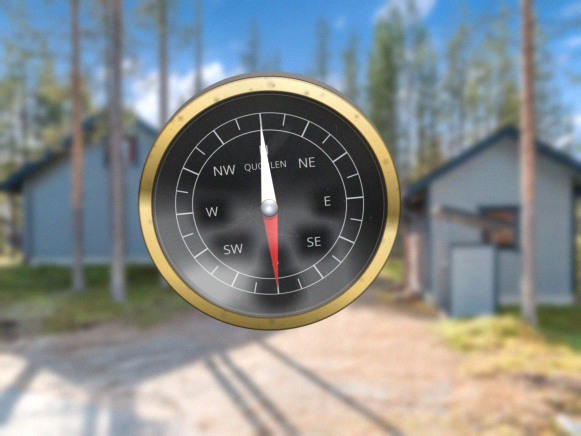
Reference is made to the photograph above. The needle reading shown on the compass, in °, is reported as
180 °
